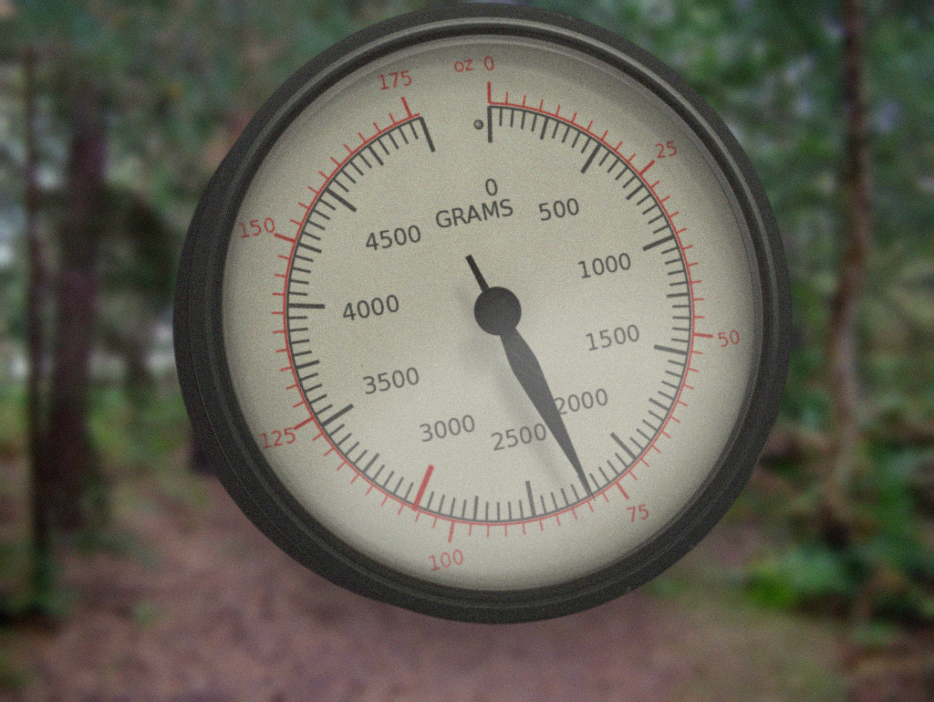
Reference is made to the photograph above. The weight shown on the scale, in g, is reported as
2250 g
